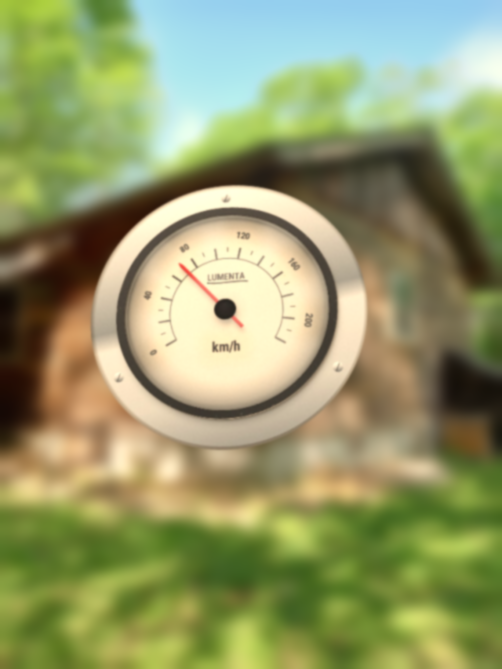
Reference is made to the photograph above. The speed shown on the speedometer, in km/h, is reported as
70 km/h
